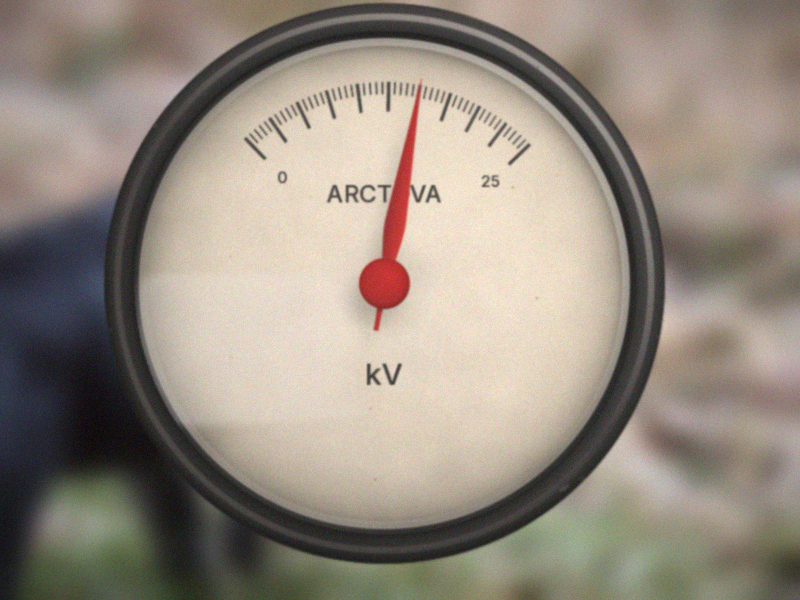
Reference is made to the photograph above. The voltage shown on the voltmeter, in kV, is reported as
15 kV
